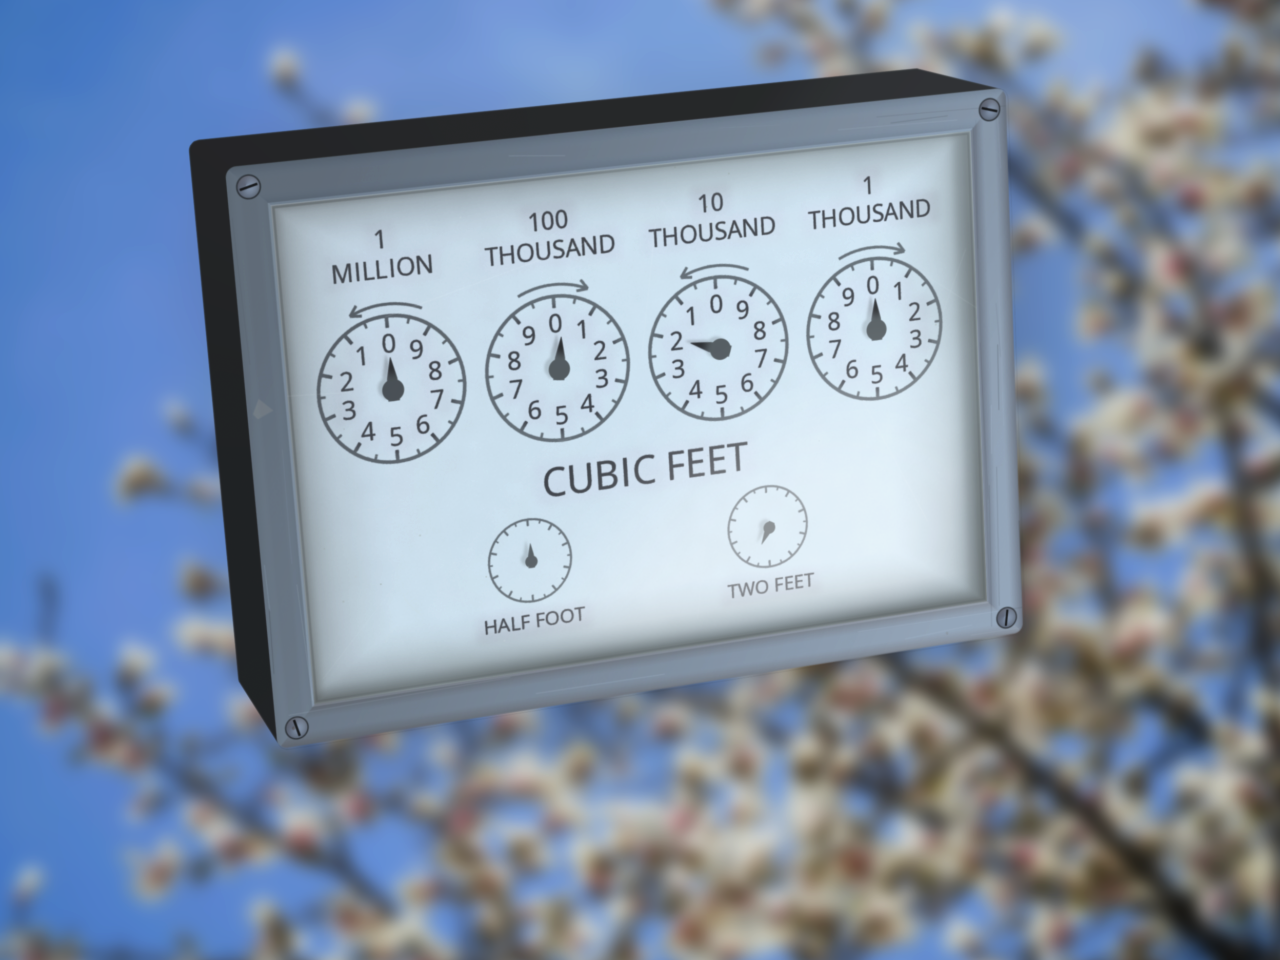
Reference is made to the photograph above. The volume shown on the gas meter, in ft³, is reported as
2000 ft³
